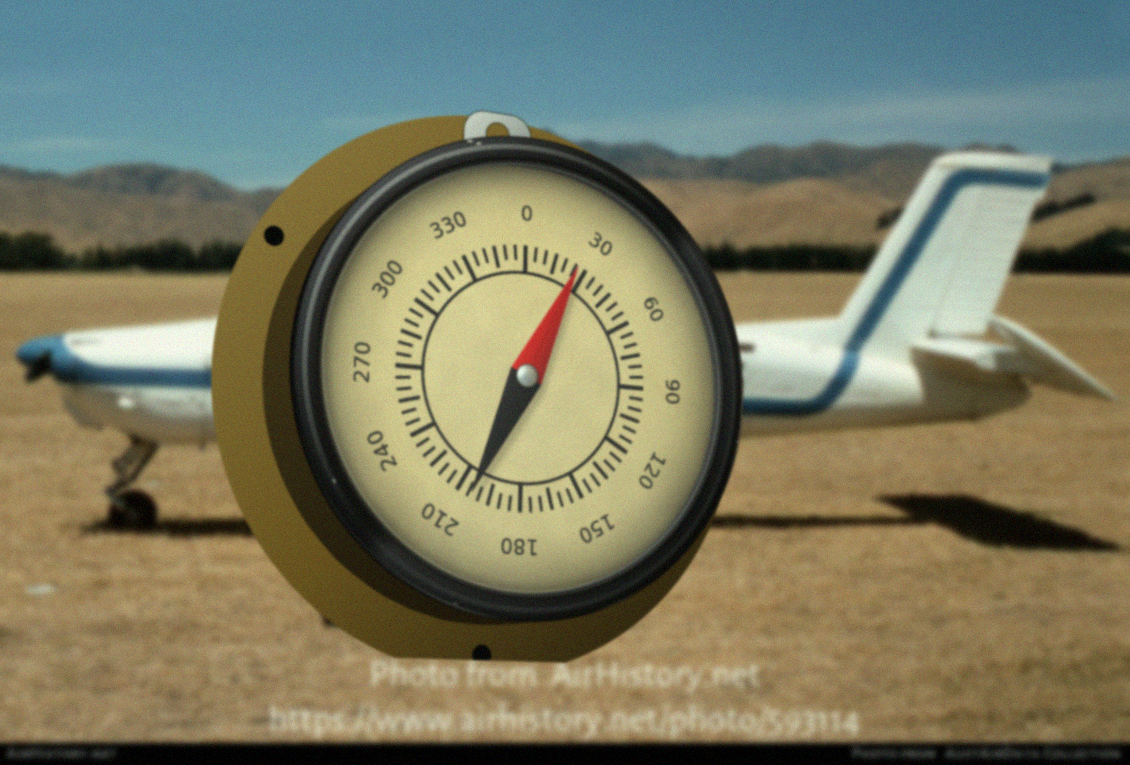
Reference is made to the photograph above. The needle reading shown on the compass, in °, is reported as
25 °
